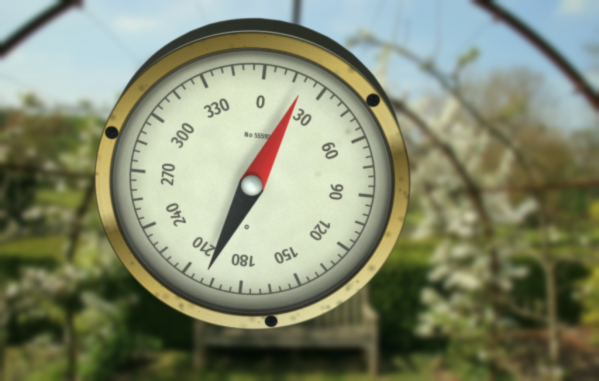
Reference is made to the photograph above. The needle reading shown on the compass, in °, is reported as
20 °
